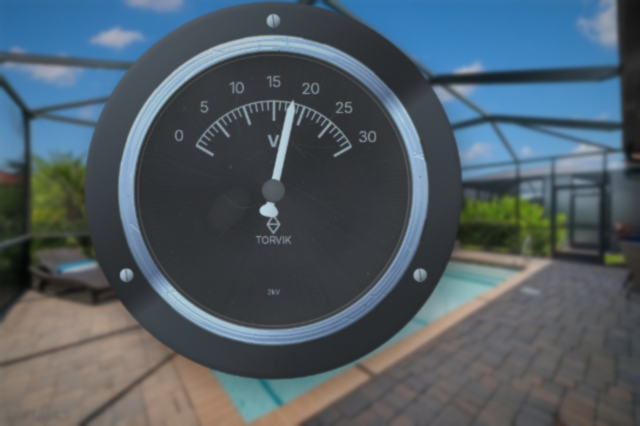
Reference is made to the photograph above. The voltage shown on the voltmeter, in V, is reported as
18 V
